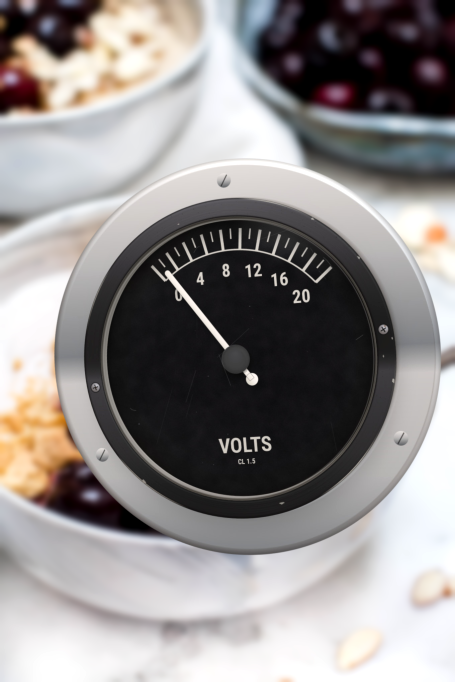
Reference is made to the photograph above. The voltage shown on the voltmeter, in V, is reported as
1 V
